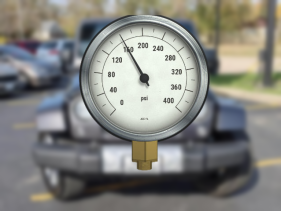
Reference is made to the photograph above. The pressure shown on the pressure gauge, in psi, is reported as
160 psi
